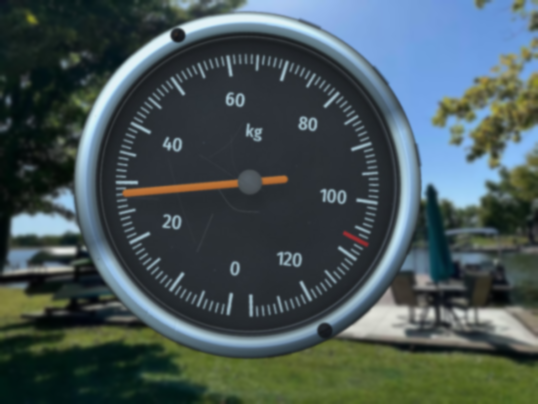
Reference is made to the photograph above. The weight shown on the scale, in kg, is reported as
28 kg
